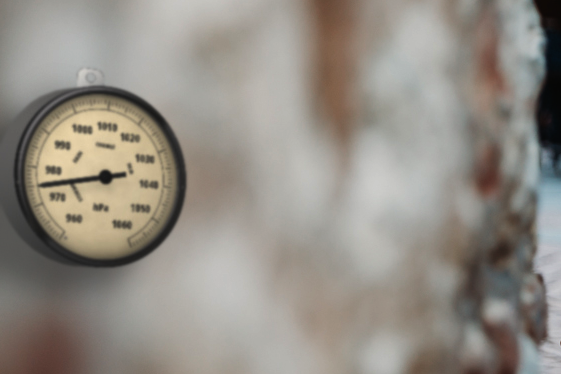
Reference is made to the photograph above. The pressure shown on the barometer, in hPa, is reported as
975 hPa
